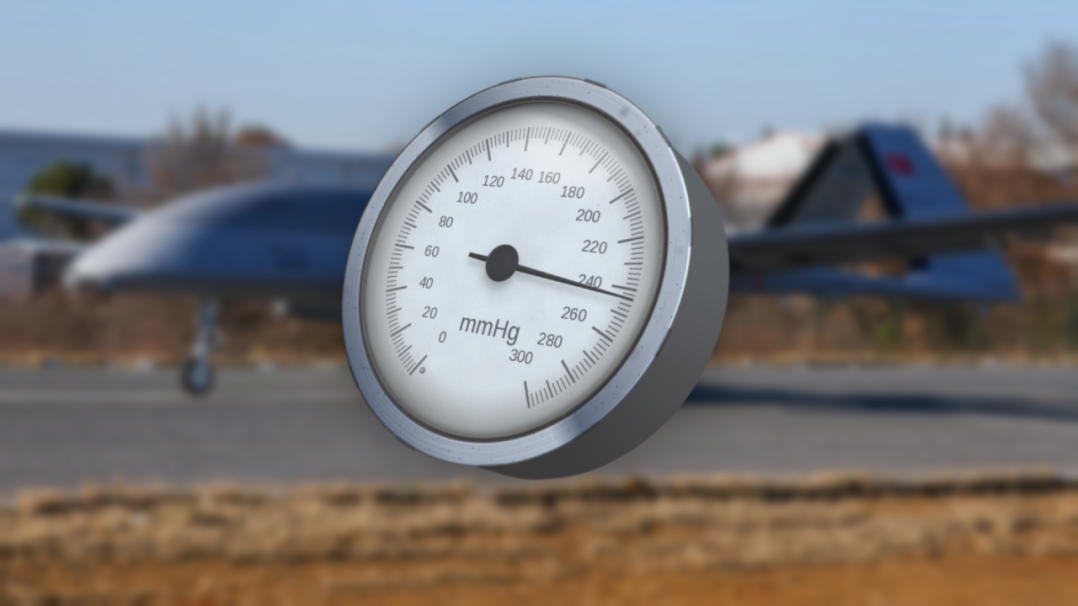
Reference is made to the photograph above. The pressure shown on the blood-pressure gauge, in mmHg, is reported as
244 mmHg
